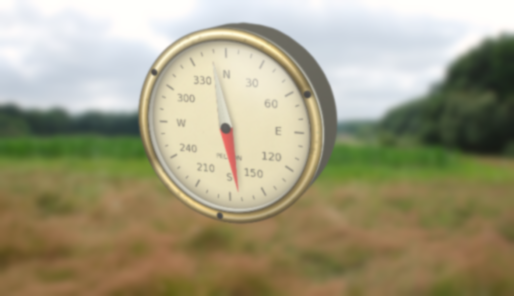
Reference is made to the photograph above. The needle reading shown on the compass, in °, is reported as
170 °
